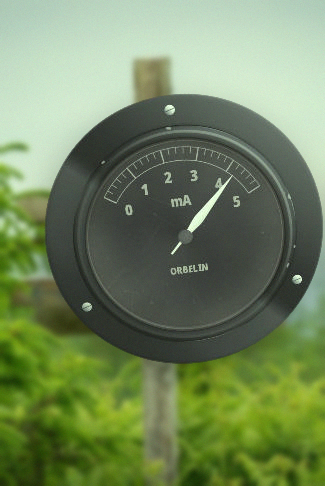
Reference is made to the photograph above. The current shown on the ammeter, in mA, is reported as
4.2 mA
